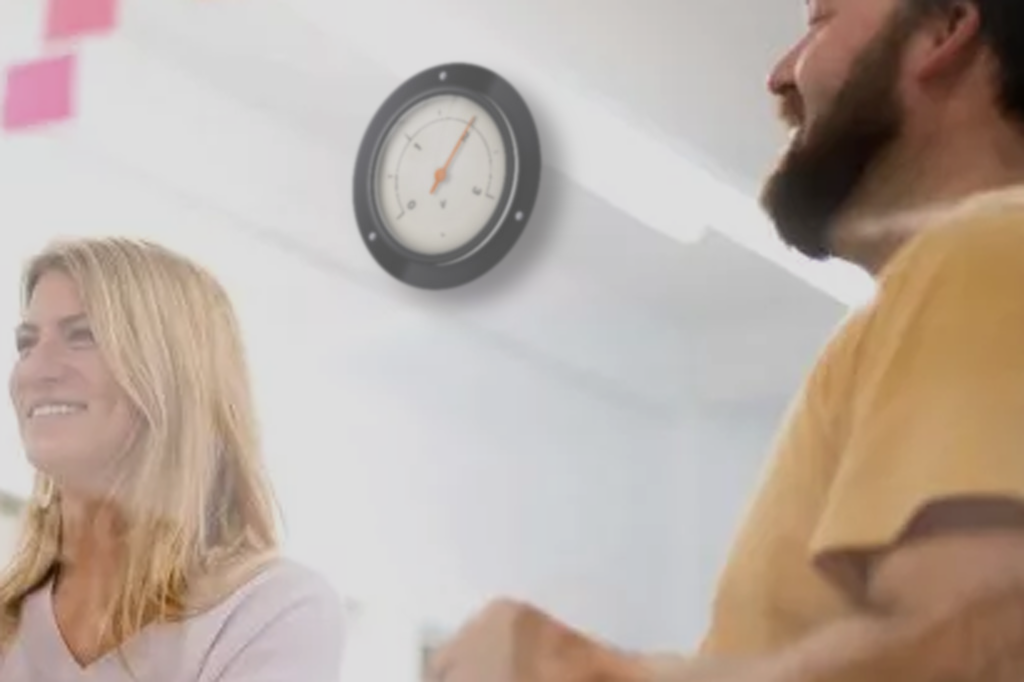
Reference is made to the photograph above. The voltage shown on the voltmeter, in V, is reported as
2 V
